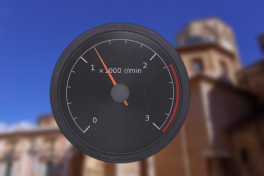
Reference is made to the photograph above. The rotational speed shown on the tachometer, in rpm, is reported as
1200 rpm
